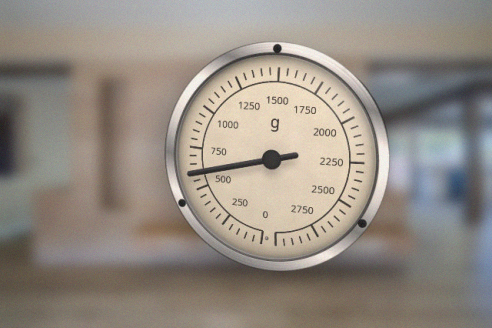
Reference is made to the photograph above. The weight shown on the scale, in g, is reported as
600 g
